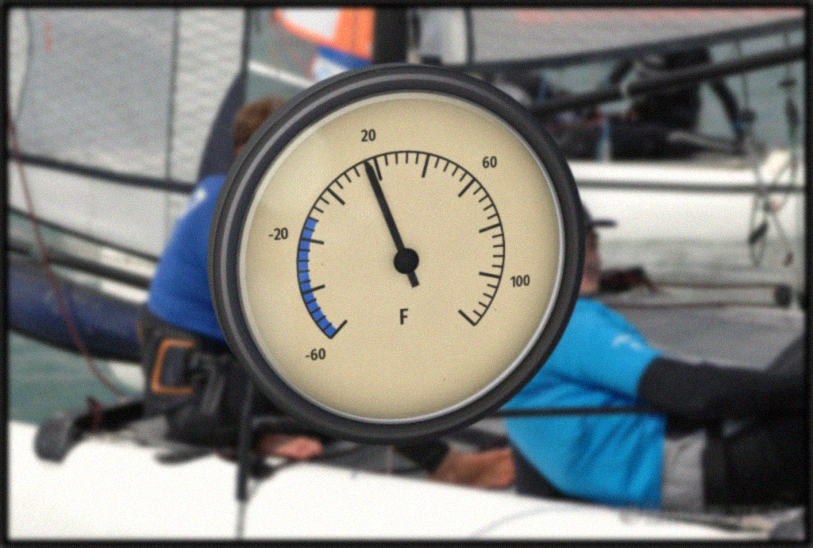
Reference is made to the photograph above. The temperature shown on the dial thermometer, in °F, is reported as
16 °F
